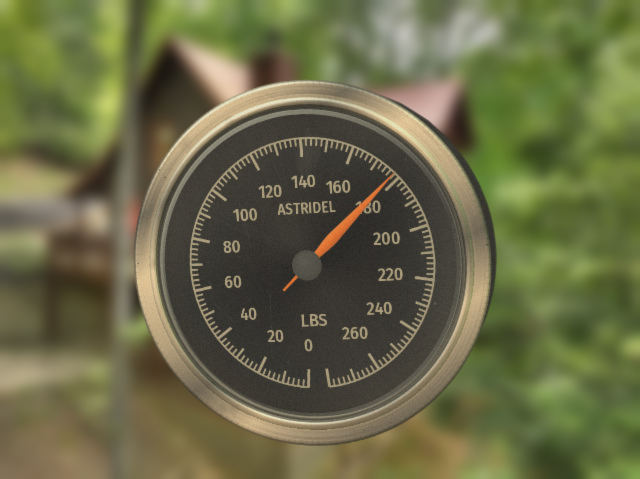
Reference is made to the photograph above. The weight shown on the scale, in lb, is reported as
178 lb
